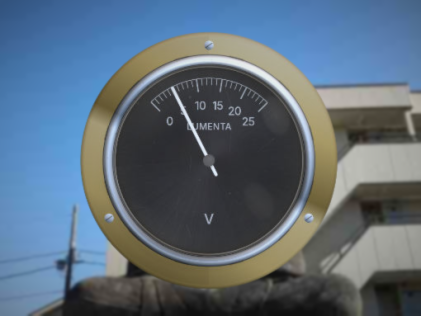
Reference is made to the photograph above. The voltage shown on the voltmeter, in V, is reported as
5 V
